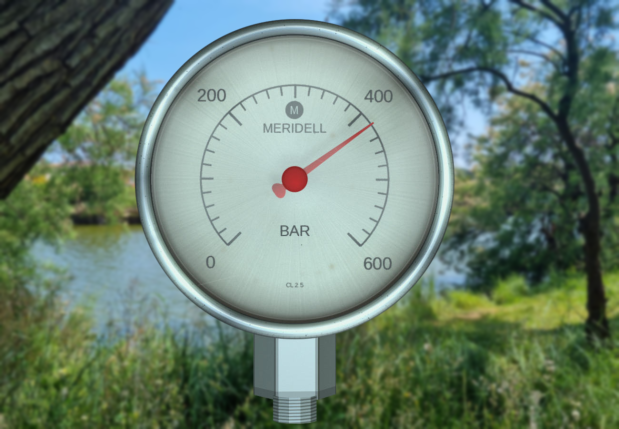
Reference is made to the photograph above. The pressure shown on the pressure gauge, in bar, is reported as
420 bar
